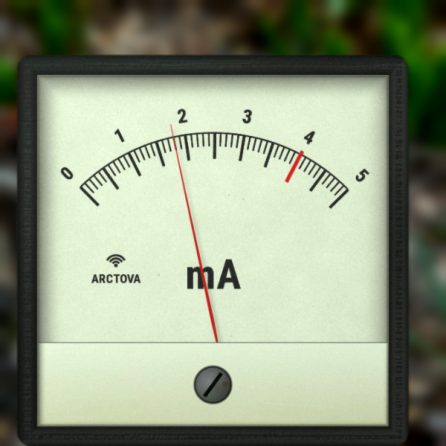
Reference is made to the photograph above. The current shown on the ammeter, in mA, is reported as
1.8 mA
